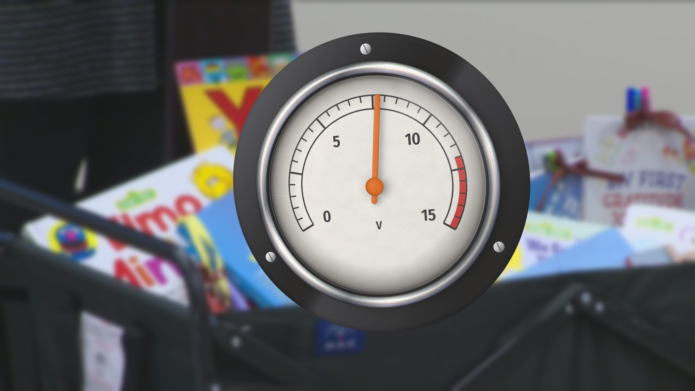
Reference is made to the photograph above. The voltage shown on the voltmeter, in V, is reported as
7.75 V
